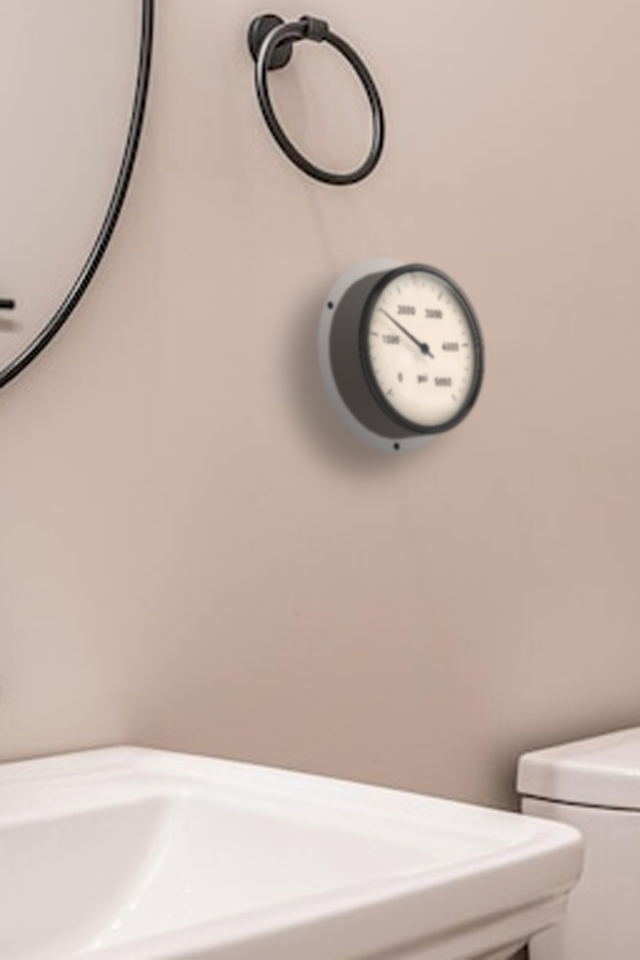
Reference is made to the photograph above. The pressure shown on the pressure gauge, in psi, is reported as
1400 psi
